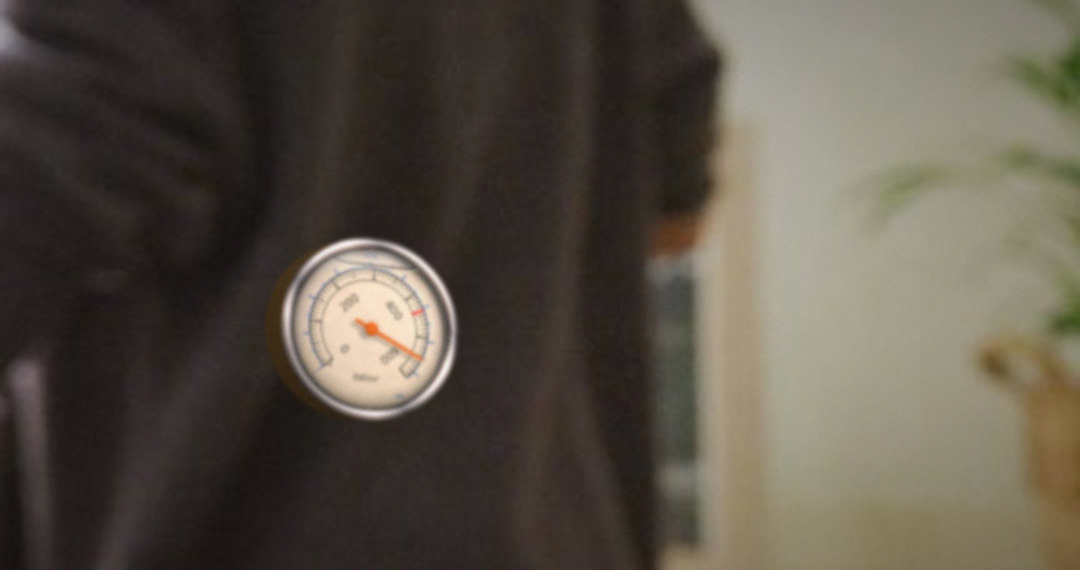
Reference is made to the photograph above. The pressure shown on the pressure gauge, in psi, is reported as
550 psi
